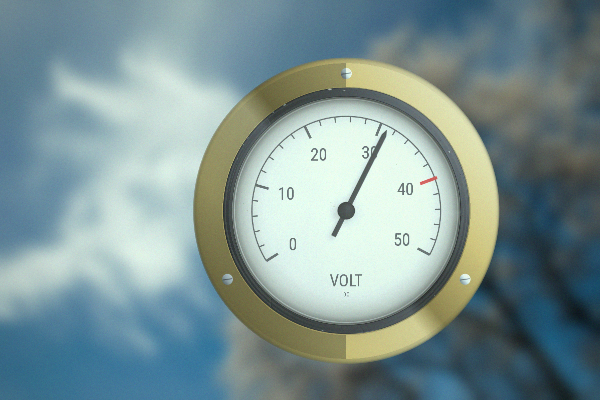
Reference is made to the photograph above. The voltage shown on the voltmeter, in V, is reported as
31 V
